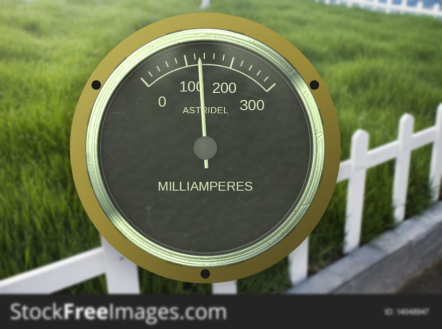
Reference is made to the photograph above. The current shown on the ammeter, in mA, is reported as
130 mA
